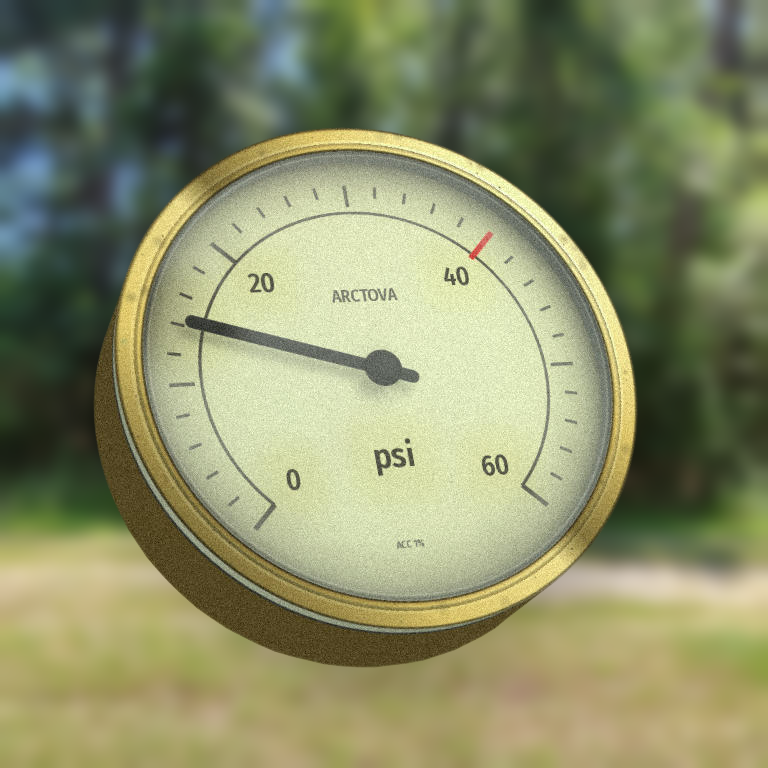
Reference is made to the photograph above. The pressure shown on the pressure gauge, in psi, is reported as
14 psi
